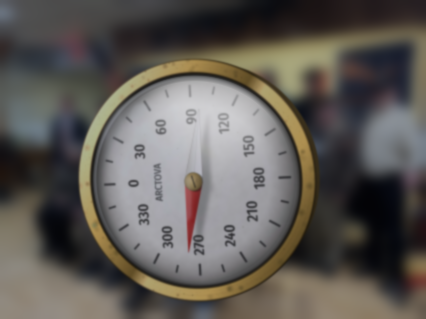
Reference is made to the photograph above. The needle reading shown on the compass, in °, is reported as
277.5 °
